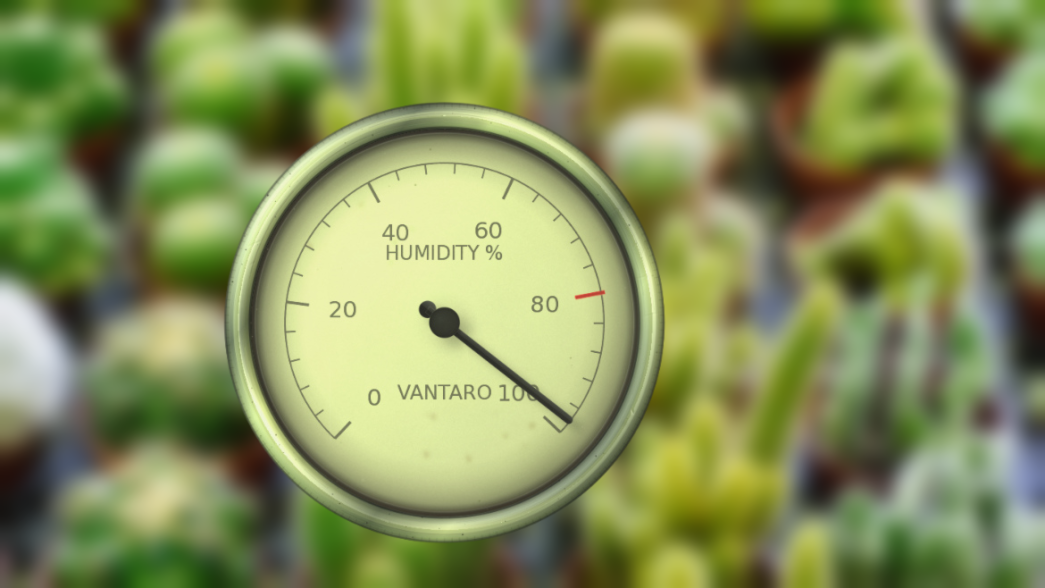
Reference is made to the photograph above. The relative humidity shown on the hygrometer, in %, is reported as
98 %
